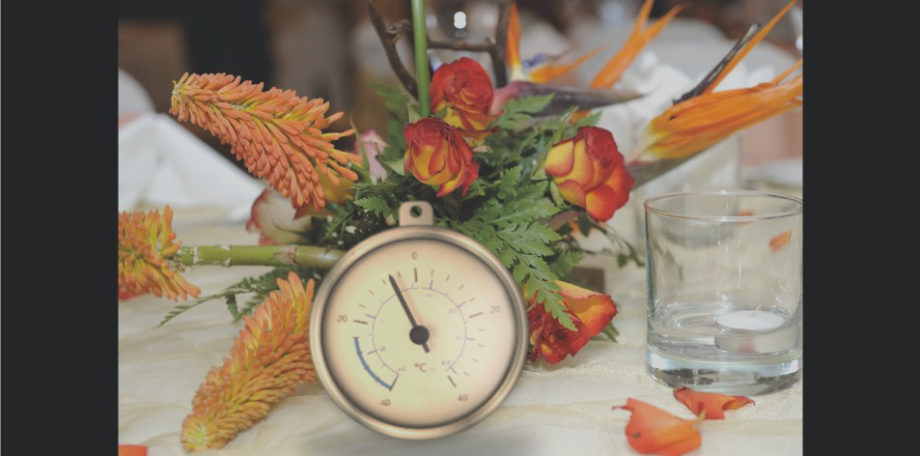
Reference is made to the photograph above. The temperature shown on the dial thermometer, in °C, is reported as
-6 °C
